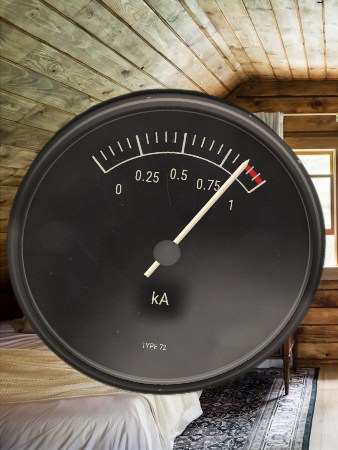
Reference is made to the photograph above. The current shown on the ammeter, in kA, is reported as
0.85 kA
